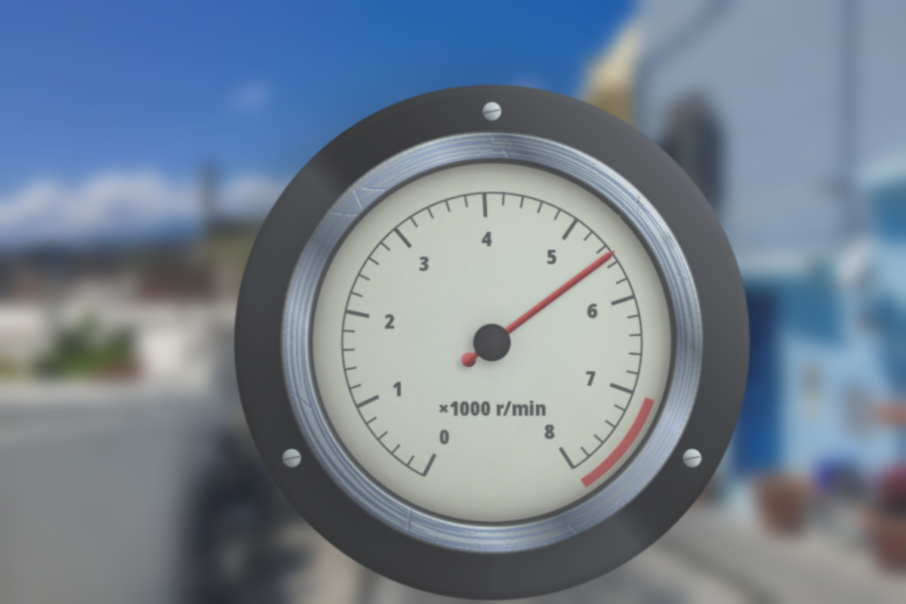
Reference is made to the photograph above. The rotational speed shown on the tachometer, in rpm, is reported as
5500 rpm
